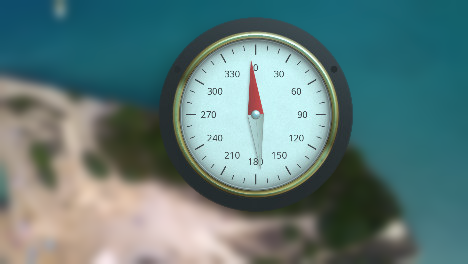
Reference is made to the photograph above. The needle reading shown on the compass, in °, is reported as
355 °
